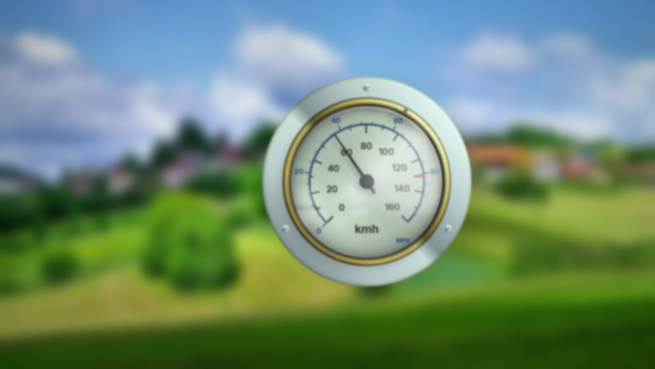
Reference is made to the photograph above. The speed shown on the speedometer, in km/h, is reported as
60 km/h
